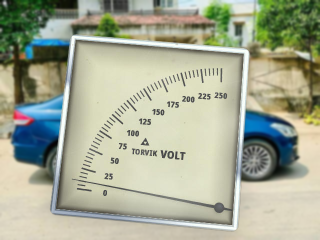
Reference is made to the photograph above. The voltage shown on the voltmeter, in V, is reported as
10 V
